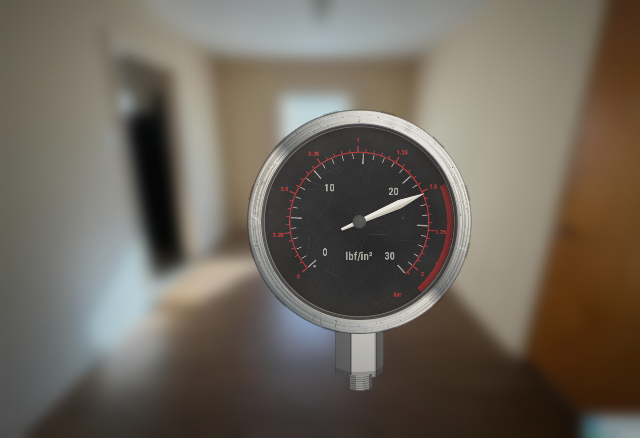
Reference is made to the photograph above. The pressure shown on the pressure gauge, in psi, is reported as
22 psi
